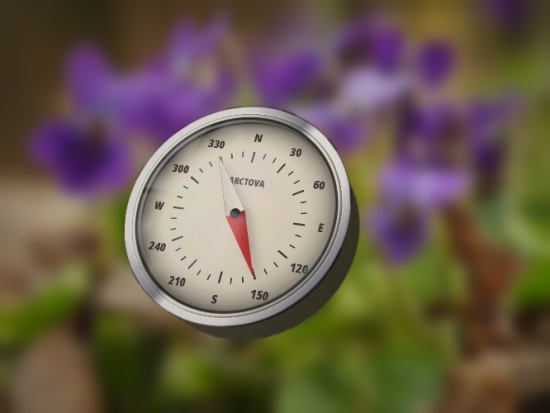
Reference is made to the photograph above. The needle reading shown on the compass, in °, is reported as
150 °
